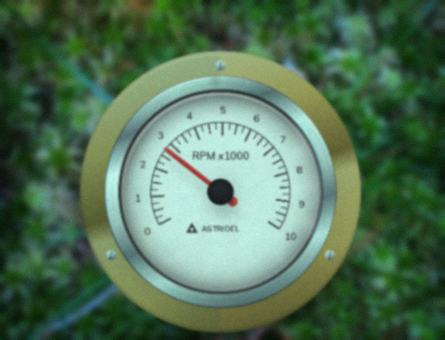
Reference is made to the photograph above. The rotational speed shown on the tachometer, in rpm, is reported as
2750 rpm
